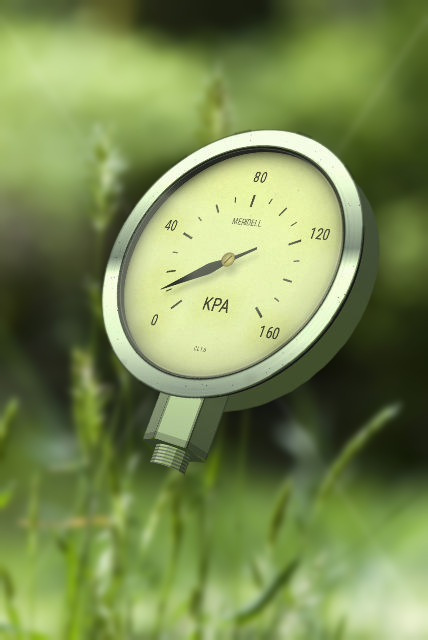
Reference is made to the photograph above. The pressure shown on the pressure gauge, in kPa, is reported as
10 kPa
